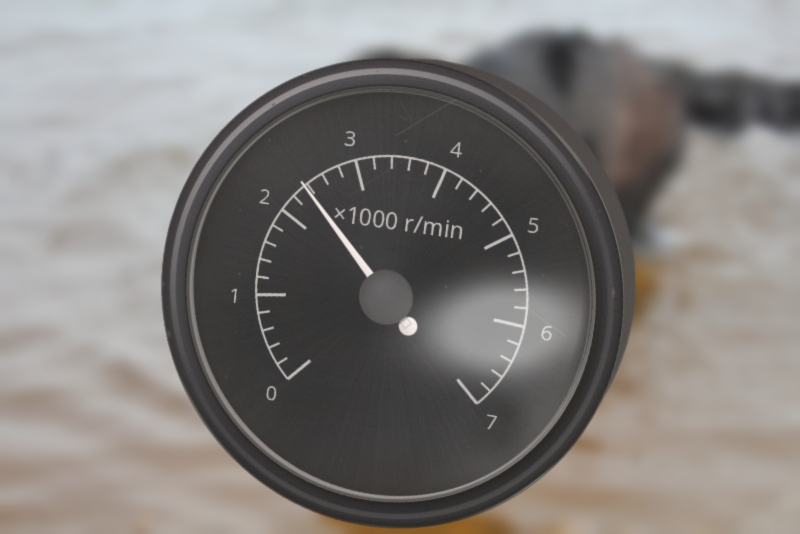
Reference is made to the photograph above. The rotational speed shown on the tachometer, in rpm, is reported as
2400 rpm
